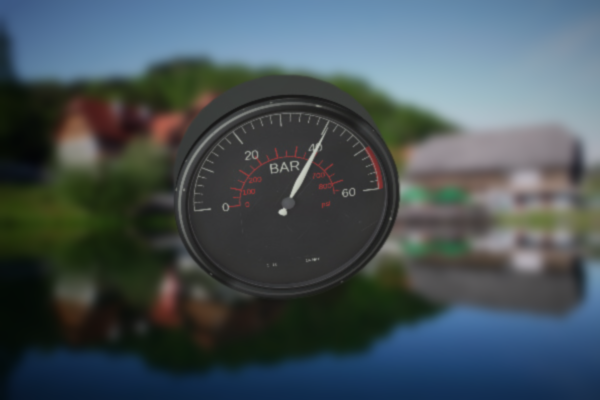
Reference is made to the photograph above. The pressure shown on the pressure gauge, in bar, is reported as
40 bar
